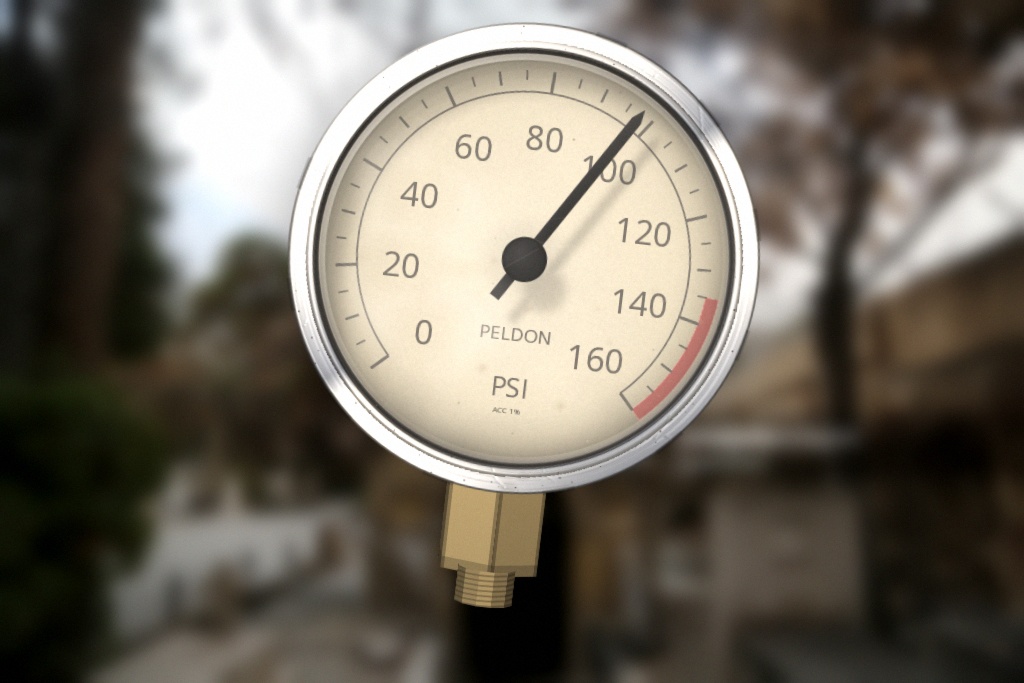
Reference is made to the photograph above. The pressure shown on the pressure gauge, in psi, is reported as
97.5 psi
